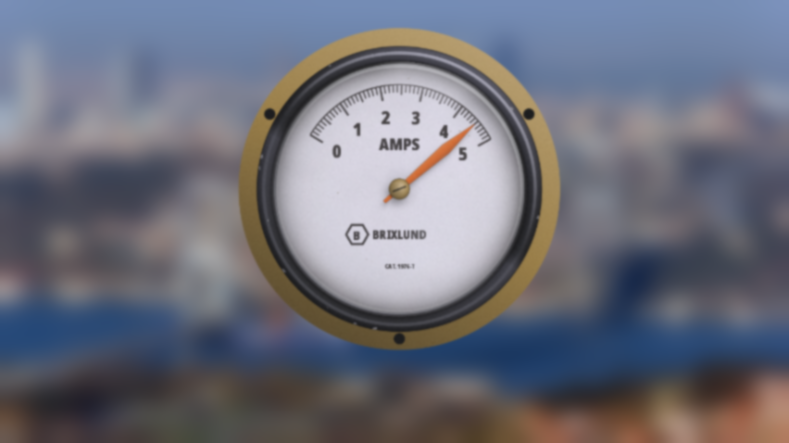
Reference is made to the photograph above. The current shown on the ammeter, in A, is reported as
4.5 A
